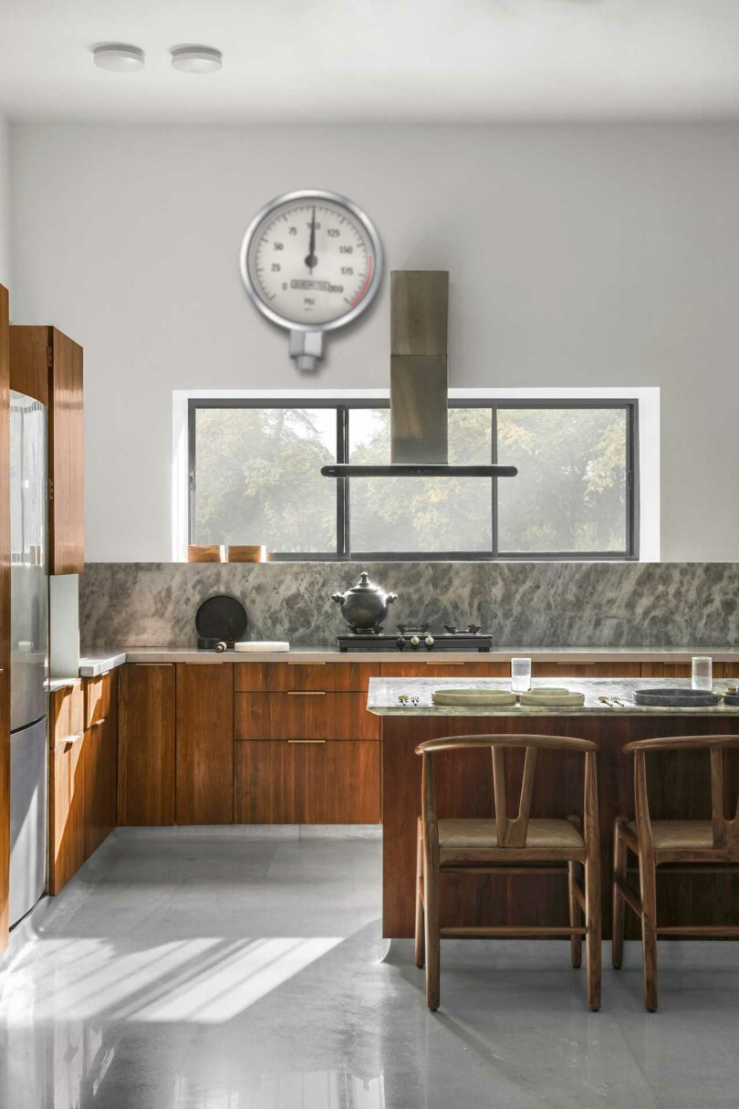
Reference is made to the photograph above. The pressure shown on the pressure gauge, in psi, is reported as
100 psi
